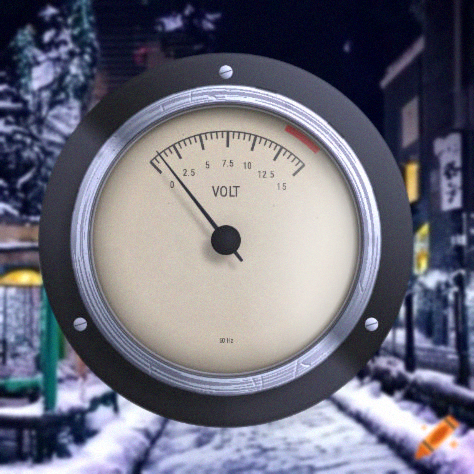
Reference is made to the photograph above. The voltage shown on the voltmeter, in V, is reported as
1 V
